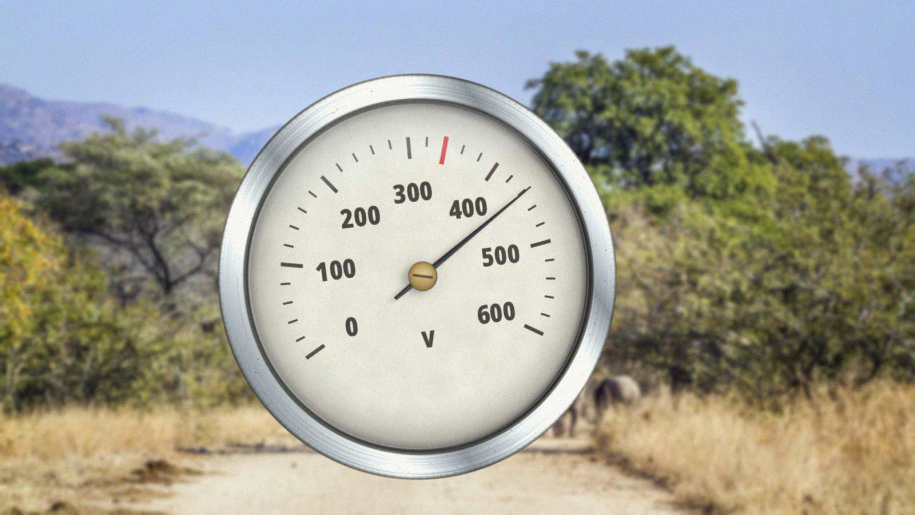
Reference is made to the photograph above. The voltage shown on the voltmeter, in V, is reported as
440 V
